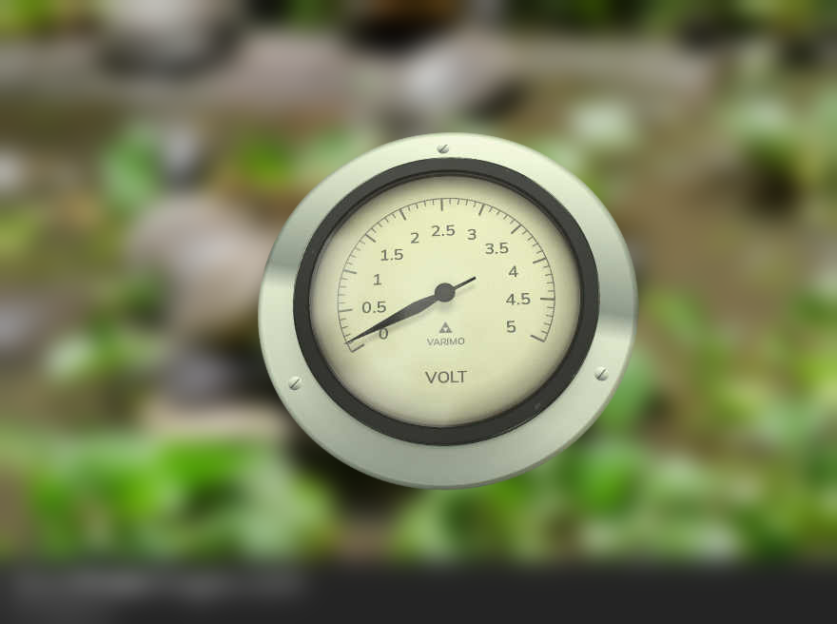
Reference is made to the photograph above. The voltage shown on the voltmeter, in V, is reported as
0.1 V
